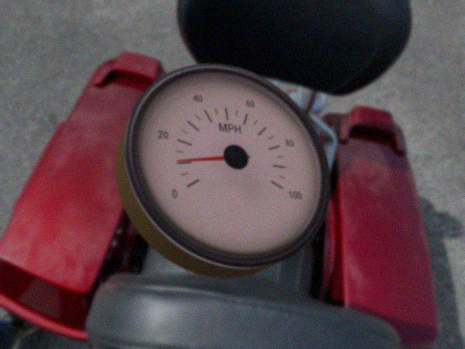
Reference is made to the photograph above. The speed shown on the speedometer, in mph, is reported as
10 mph
